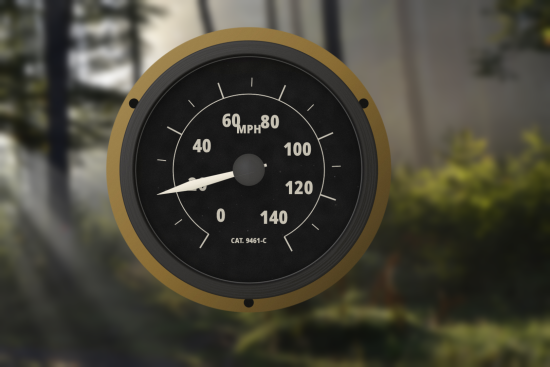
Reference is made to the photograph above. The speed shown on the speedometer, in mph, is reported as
20 mph
